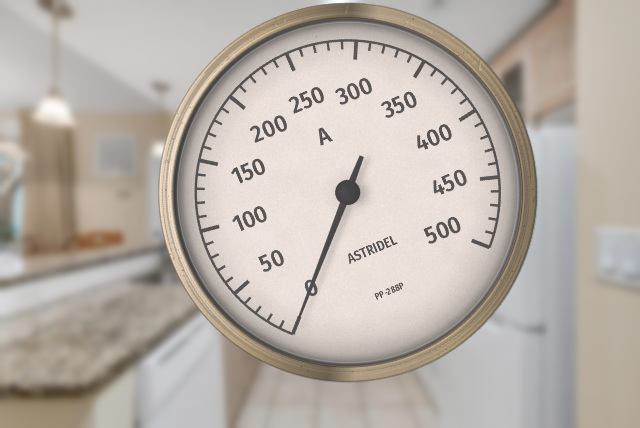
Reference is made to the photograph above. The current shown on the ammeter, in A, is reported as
0 A
